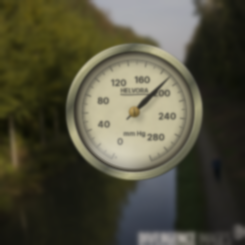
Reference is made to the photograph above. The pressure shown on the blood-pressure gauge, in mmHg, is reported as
190 mmHg
